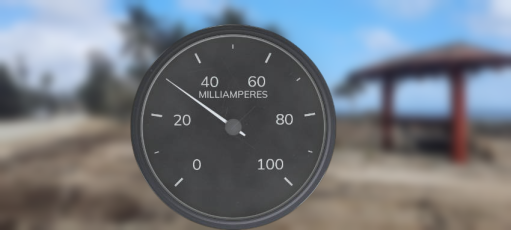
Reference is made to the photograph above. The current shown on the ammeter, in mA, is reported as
30 mA
